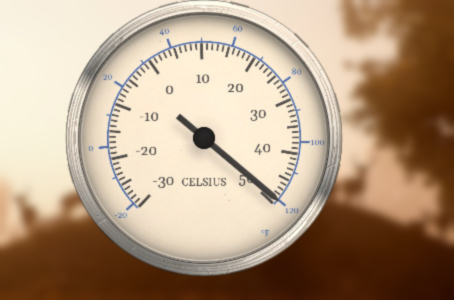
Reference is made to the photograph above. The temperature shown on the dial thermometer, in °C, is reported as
49 °C
